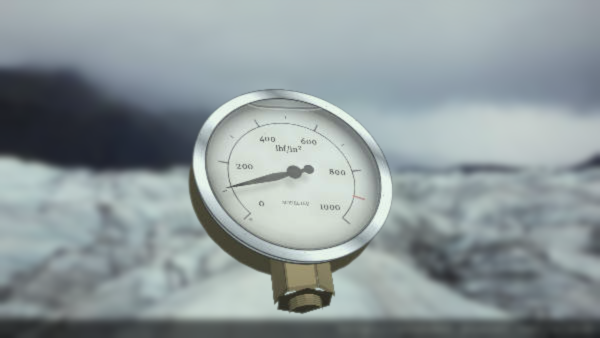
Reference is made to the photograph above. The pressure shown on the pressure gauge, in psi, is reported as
100 psi
